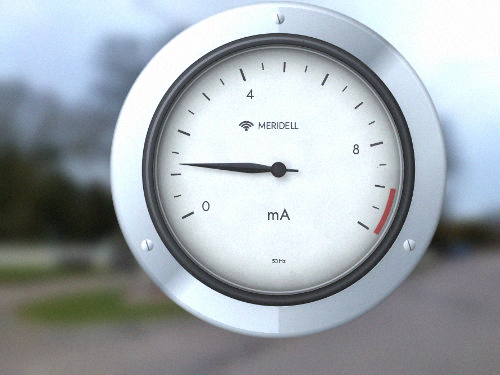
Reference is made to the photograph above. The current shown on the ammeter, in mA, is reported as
1.25 mA
